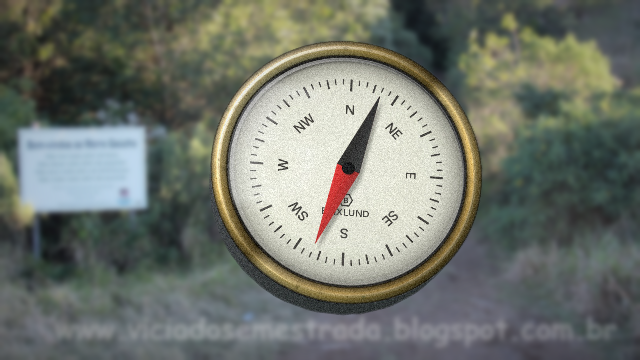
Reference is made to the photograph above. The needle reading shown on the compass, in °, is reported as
200 °
